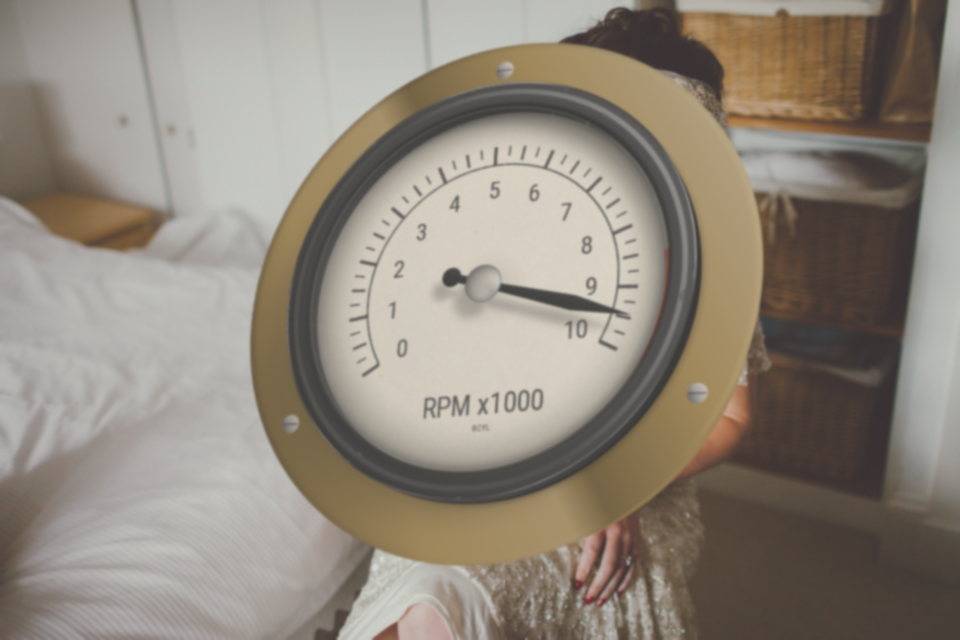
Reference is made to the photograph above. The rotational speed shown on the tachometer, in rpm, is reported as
9500 rpm
